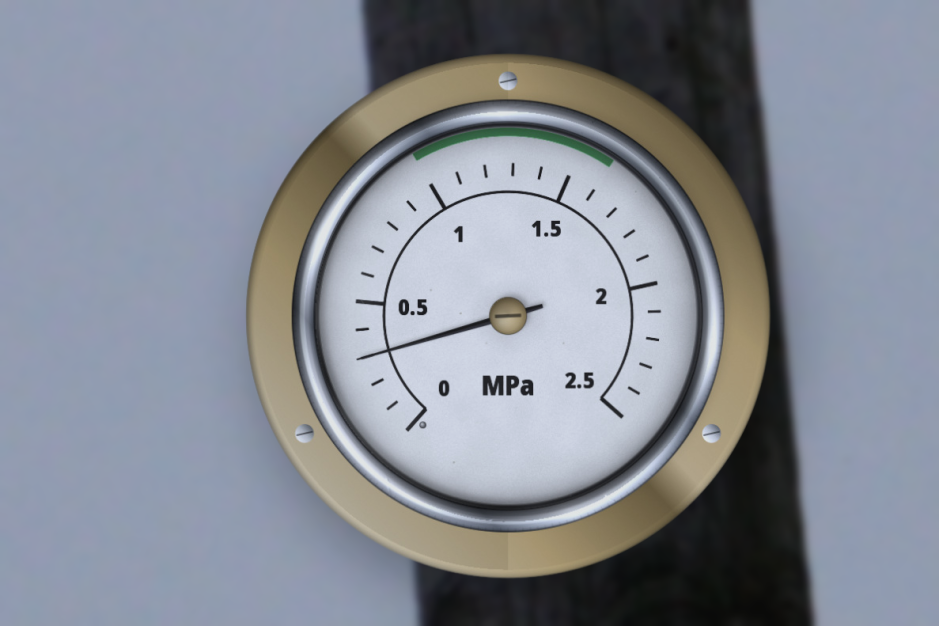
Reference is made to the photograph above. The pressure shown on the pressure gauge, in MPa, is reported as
0.3 MPa
